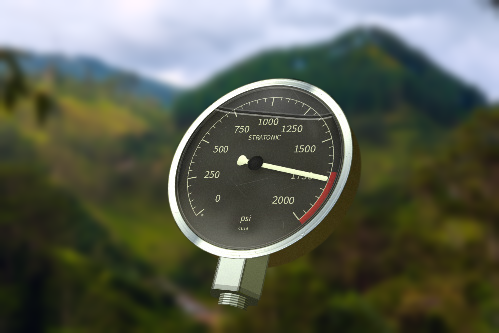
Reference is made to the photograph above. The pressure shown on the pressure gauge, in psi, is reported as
1750 psi
